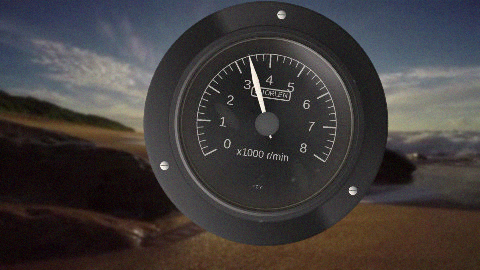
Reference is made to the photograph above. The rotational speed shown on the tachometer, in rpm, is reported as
3400 rpm
